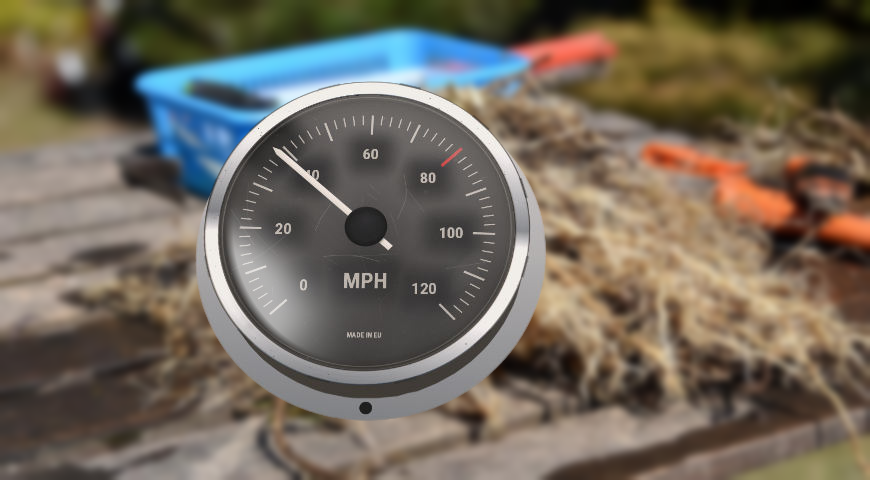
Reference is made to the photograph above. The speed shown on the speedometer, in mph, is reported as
38 mph
